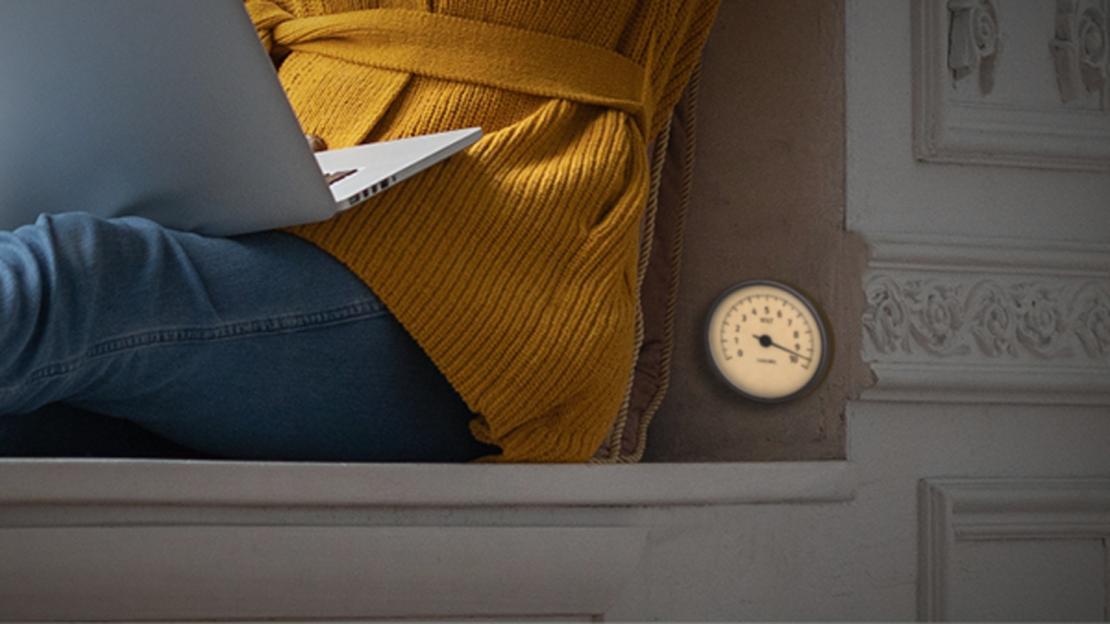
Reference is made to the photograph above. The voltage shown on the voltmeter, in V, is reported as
9.5 V
